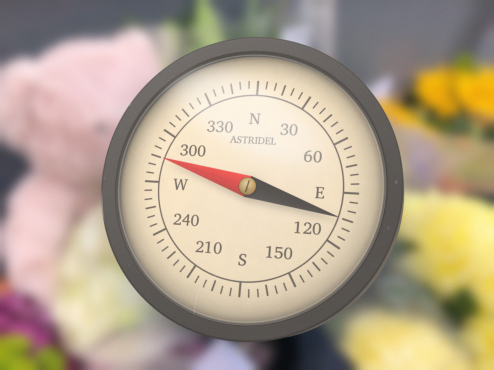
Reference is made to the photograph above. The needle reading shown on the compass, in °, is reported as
285 °
